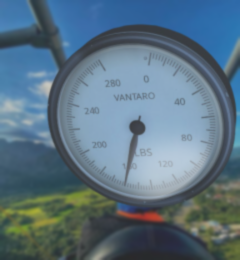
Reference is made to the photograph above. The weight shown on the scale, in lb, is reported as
160 lb
